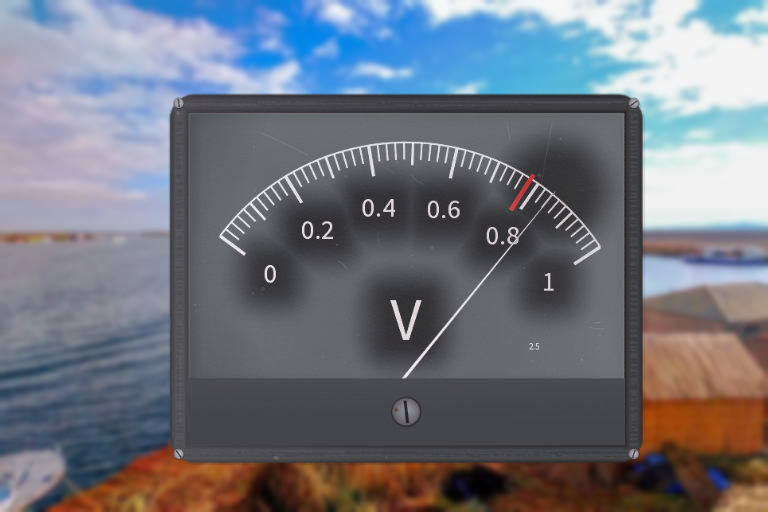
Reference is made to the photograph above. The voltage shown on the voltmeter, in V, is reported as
0.84 V
